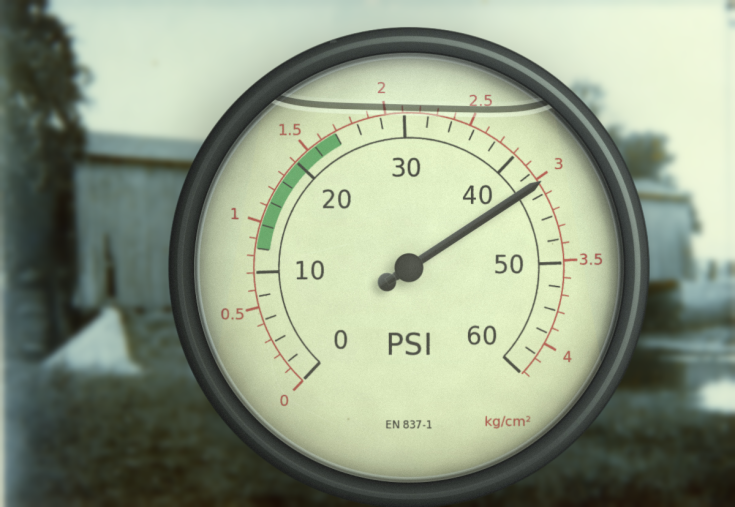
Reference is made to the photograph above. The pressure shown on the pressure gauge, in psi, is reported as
43 psi
